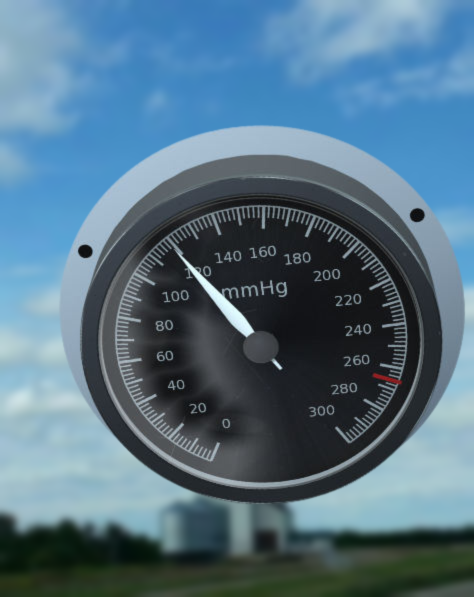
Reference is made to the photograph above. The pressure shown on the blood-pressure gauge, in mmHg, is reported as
120 mmHg
